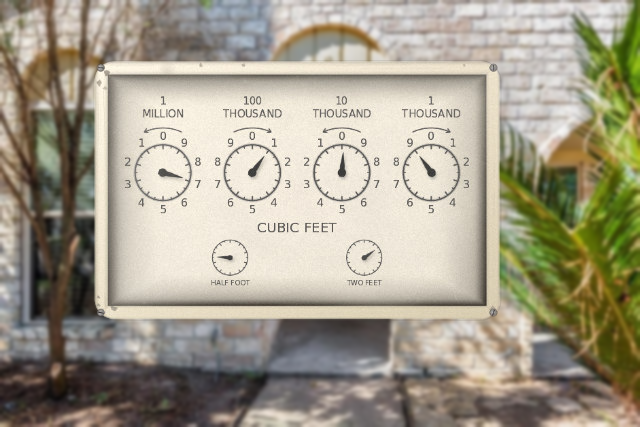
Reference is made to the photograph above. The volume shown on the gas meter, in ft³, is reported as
709900 ft³
